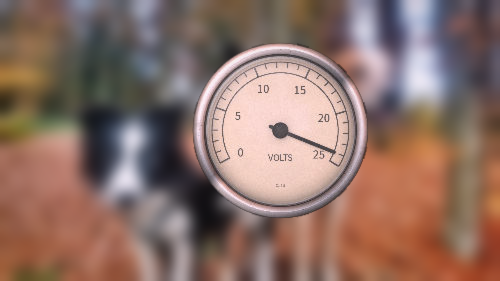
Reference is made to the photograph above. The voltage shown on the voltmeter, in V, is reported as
24 V
